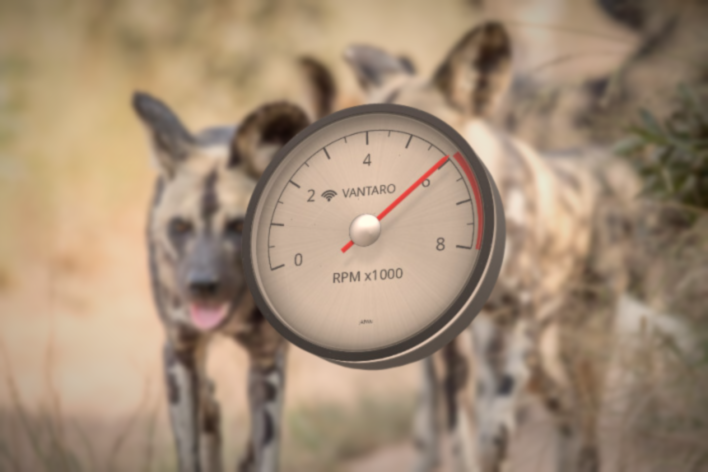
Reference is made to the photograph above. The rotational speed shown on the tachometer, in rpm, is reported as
6000 rpm
